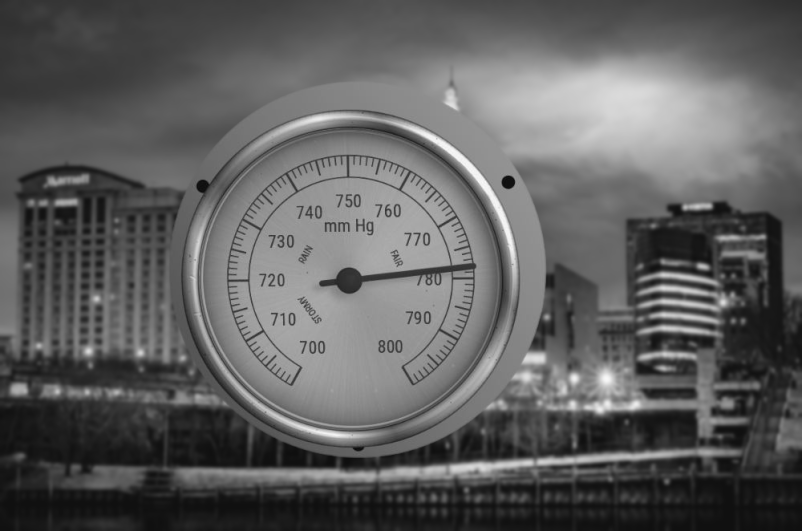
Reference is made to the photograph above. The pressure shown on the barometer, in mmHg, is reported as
778 mmHg
